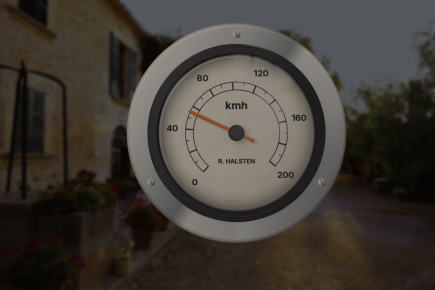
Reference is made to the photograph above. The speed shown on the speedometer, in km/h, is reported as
55 km/h
